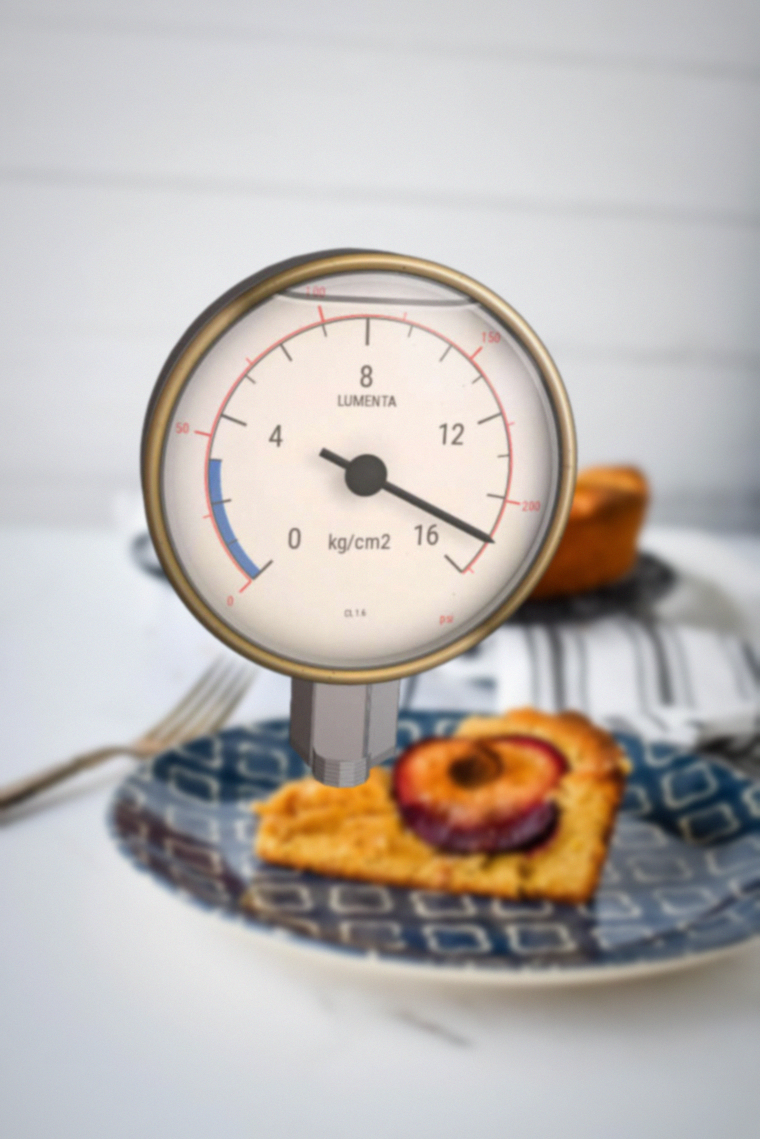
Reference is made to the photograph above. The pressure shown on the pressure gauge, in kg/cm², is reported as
15 kg/cm²
